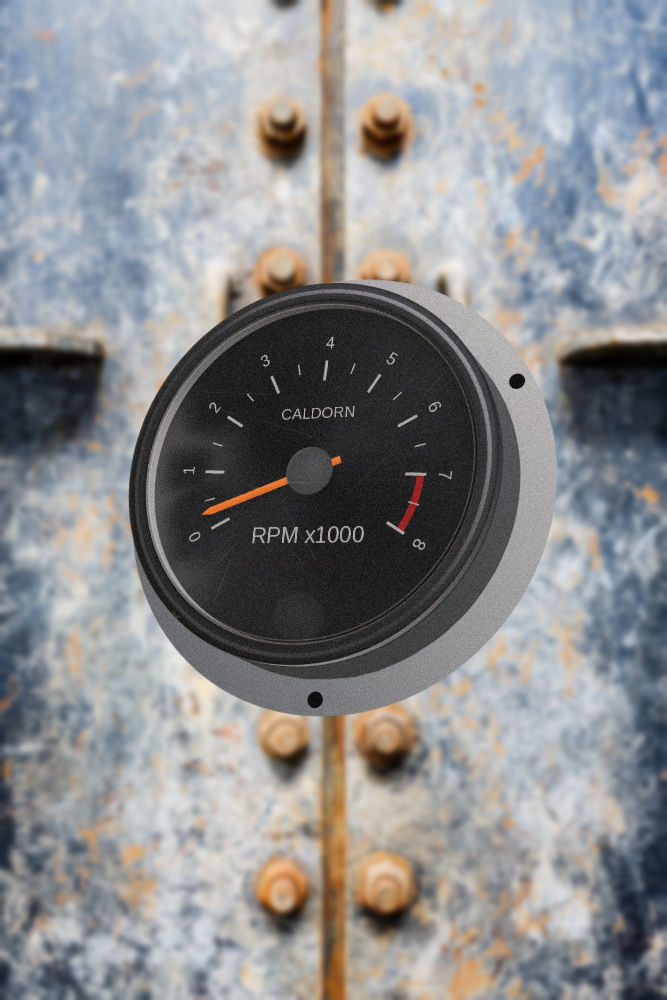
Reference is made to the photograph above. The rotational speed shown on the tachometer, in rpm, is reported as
250 rpm
